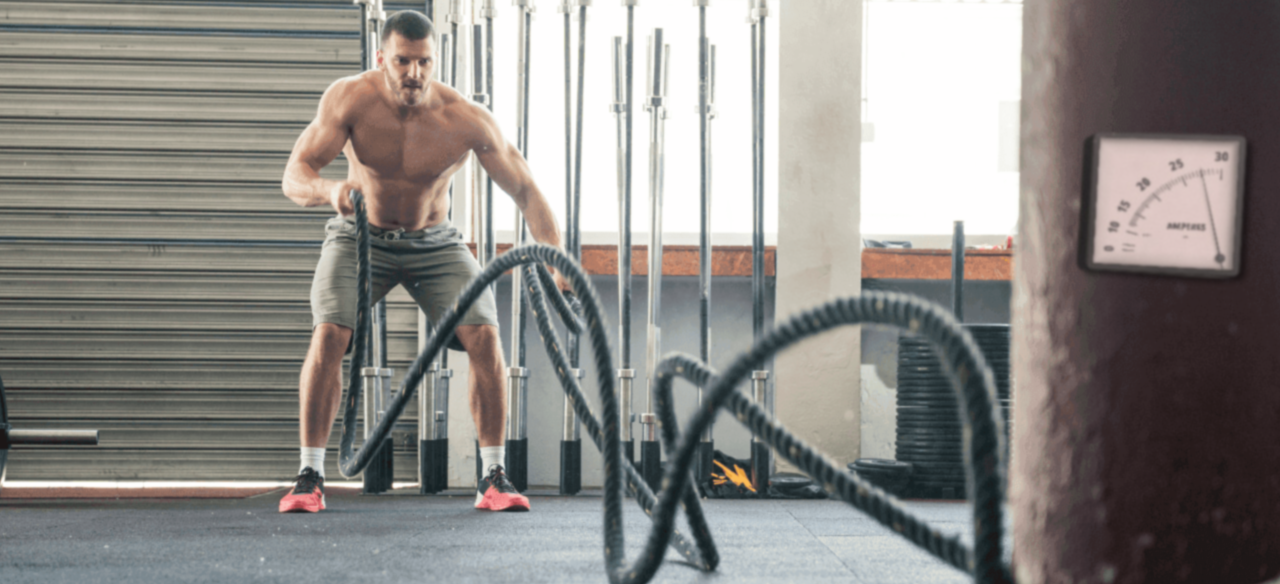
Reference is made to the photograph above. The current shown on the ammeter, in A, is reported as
27.5 A
